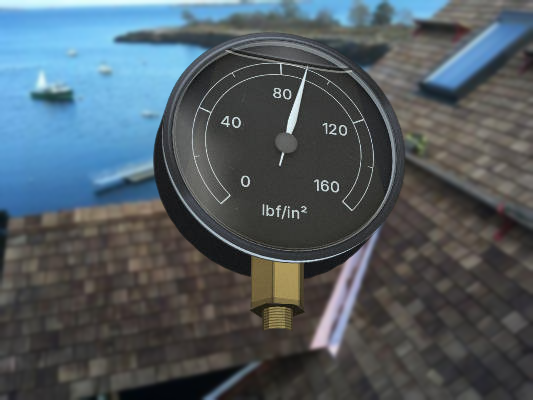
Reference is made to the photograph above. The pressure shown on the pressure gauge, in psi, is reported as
90 psi
